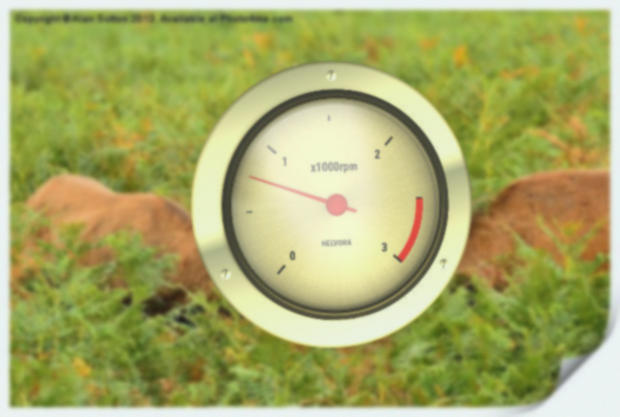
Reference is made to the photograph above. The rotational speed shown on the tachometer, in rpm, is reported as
750 rpm
